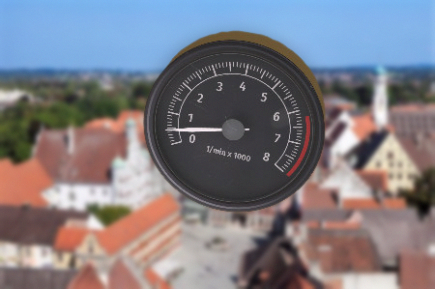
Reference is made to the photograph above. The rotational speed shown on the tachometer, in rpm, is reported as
500 rpm
